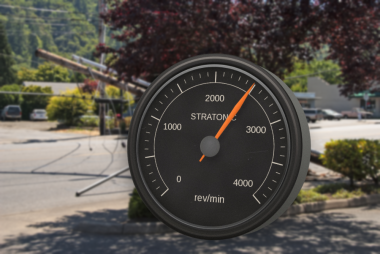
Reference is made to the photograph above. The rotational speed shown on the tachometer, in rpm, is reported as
2500 rpm
